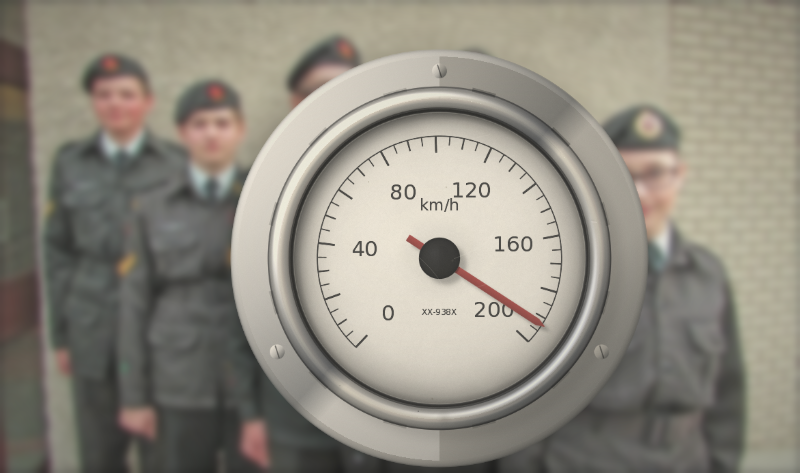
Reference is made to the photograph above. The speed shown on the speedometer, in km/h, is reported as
192.5 km/h
